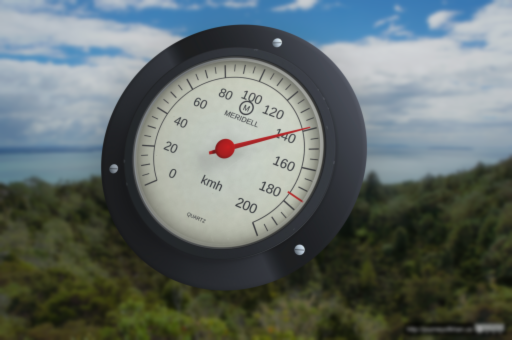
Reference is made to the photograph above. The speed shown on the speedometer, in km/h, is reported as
140 km/h
